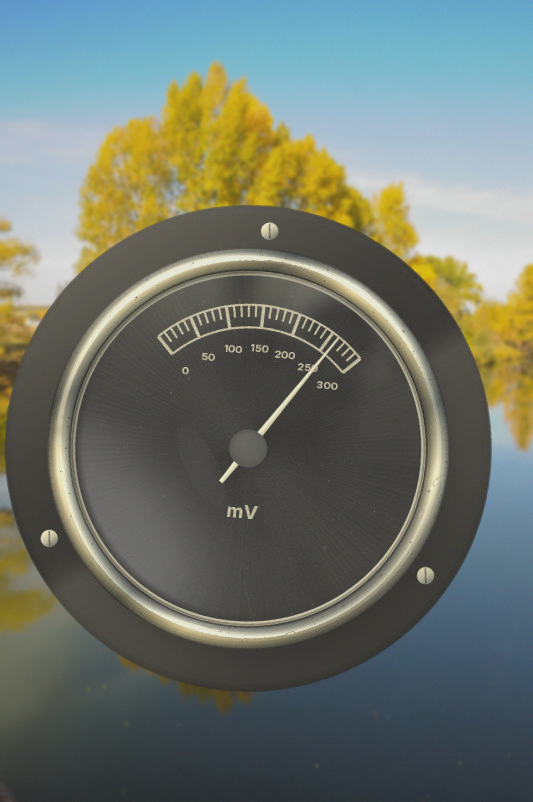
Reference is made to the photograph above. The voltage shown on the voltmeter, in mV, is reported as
260 mV
